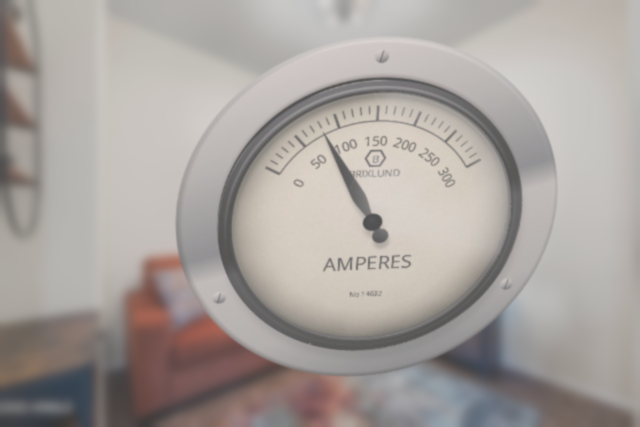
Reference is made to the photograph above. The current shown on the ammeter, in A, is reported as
80 A
